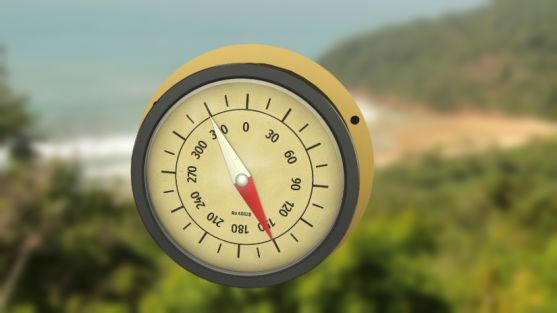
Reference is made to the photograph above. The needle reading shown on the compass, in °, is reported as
150 °
